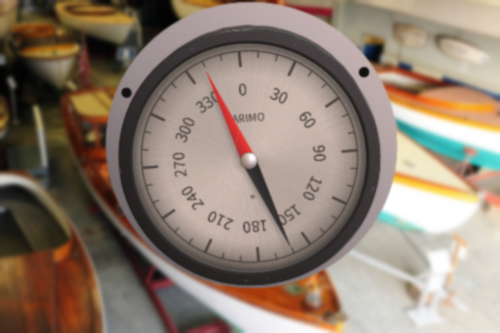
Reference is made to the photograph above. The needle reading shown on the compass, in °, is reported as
340 °
